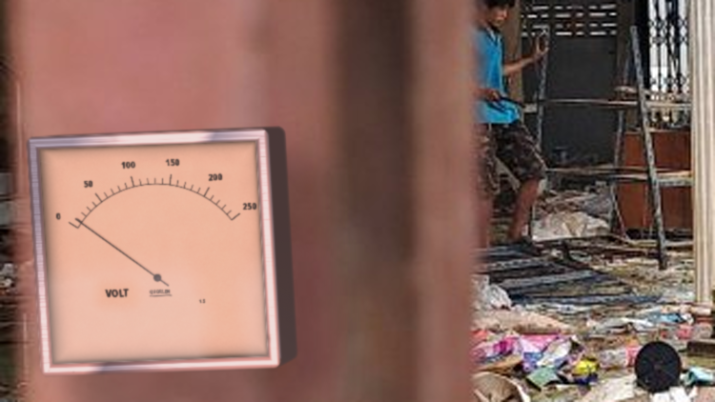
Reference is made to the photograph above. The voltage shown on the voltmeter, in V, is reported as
10 V
